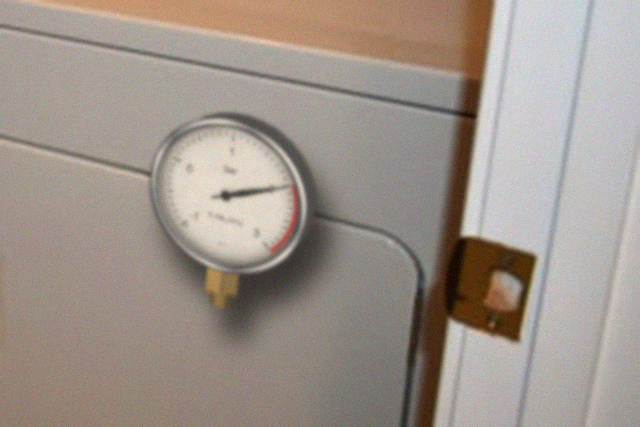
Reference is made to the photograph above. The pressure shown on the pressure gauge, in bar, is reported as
2 bar
